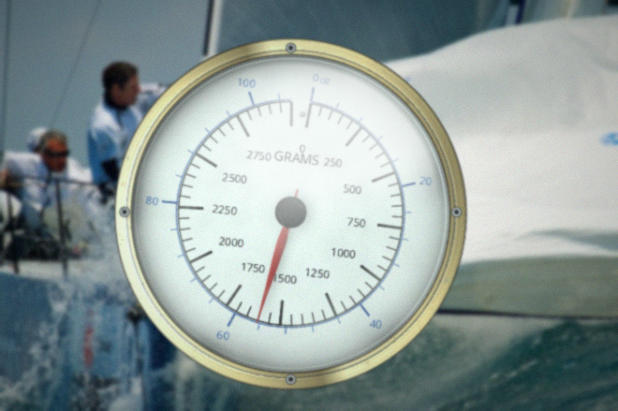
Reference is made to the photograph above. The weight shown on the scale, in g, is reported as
1600 g
